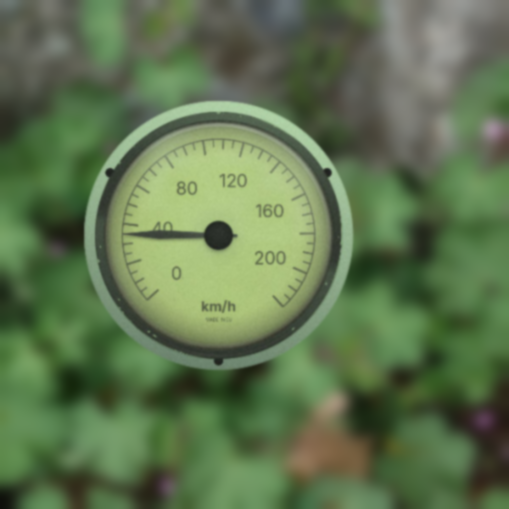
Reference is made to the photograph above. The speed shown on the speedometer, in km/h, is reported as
35 km/h
